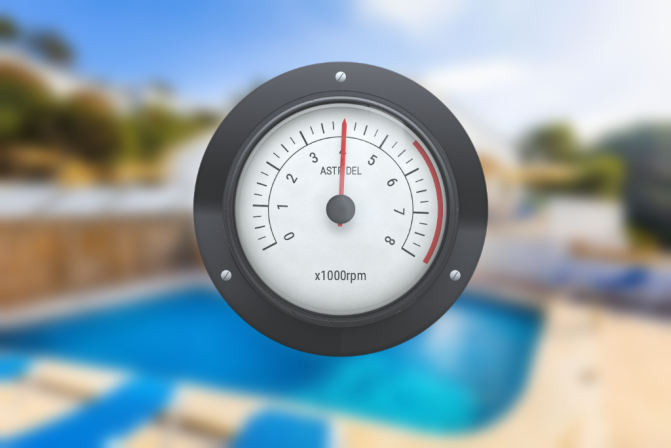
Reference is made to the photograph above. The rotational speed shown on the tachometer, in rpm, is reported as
4000 rpm
